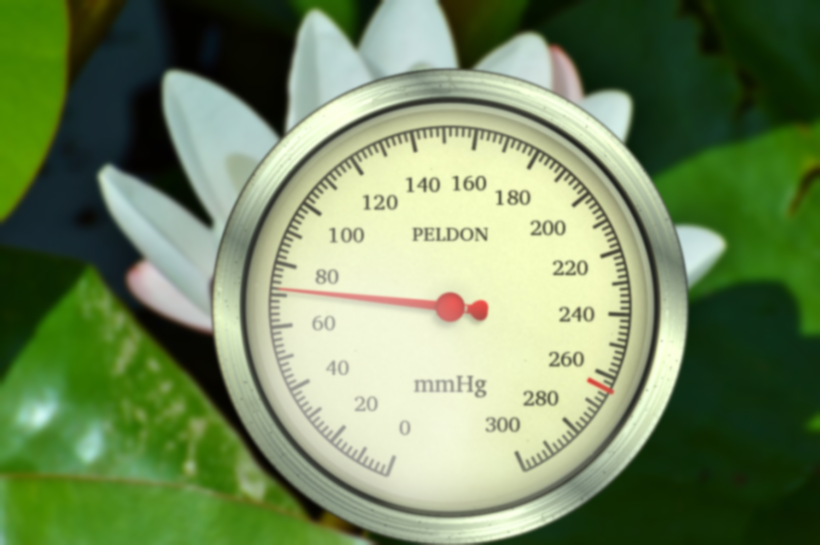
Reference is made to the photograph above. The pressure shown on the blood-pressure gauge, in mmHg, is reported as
72 mmHg
